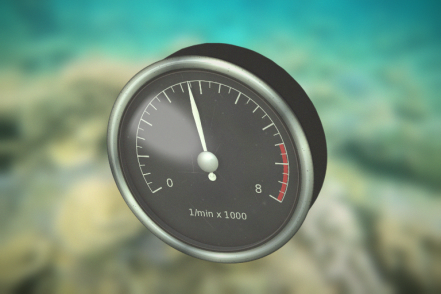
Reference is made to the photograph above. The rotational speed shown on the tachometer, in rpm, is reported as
3750 rpm
